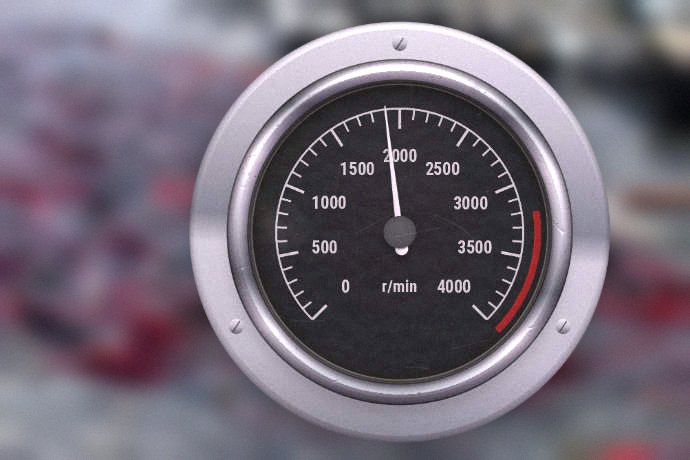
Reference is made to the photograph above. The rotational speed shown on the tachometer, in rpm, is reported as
1900 rpm
